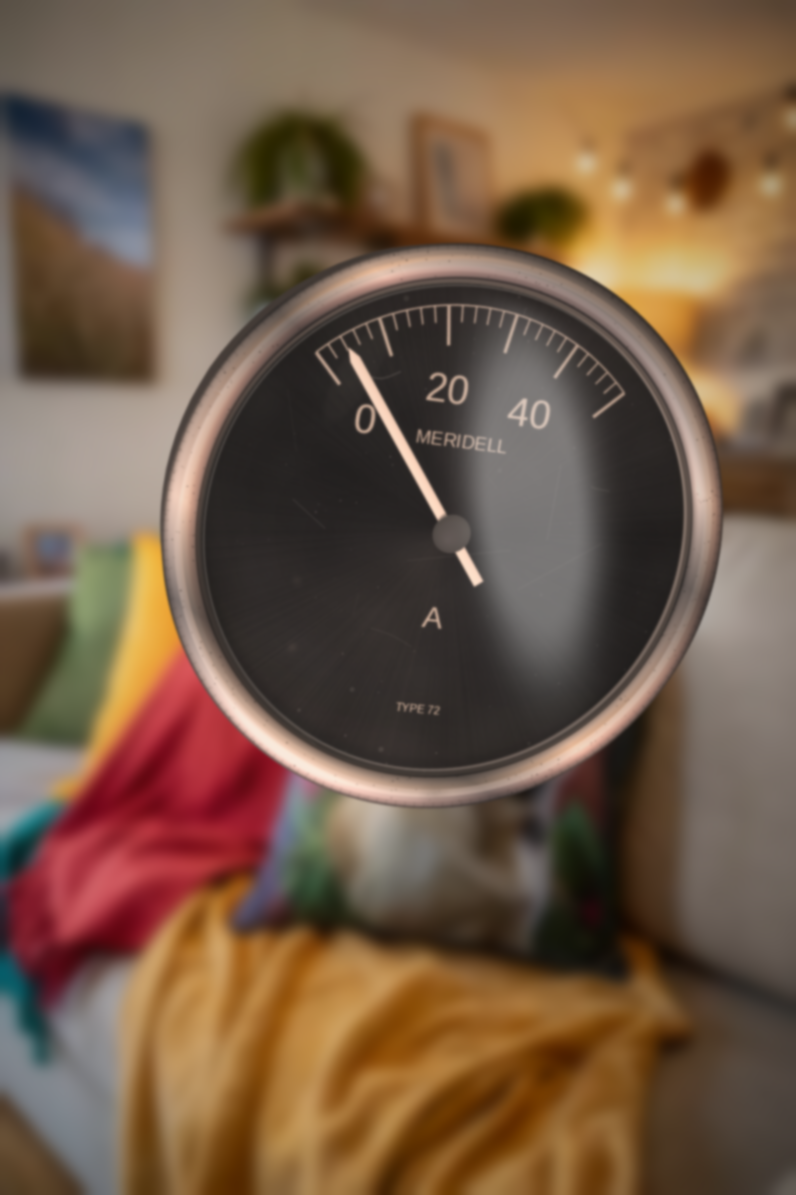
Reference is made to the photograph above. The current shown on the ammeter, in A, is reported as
4 A
